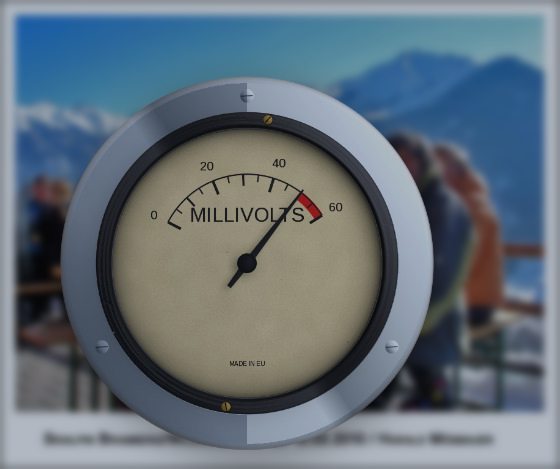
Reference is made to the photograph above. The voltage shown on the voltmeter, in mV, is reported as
50 mV
